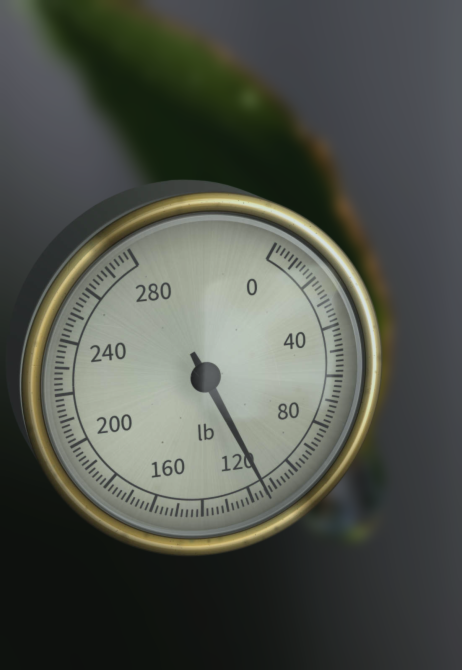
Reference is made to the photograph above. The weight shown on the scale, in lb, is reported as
114 lb
